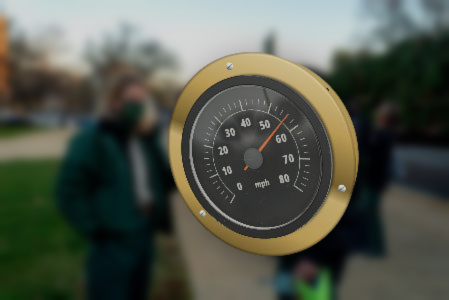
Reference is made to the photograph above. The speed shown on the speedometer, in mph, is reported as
56 mph
